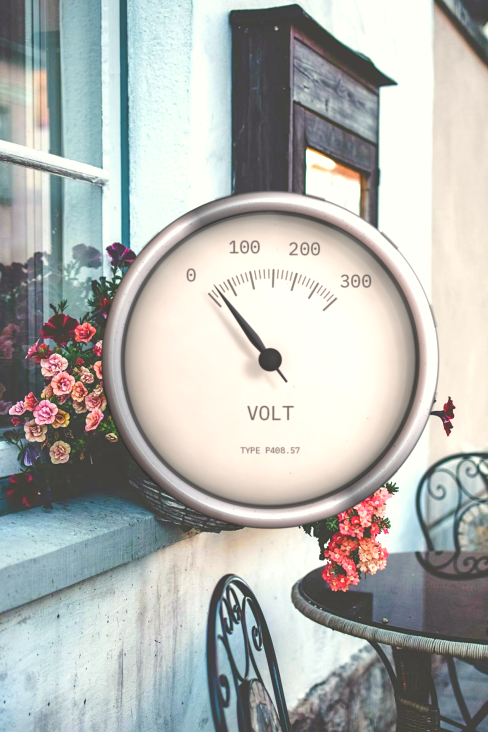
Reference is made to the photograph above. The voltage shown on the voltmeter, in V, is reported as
20 V
